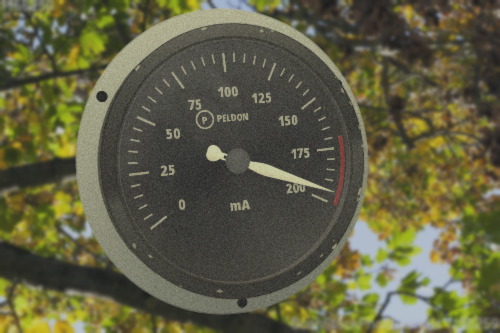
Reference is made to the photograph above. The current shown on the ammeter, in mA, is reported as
195 mA
